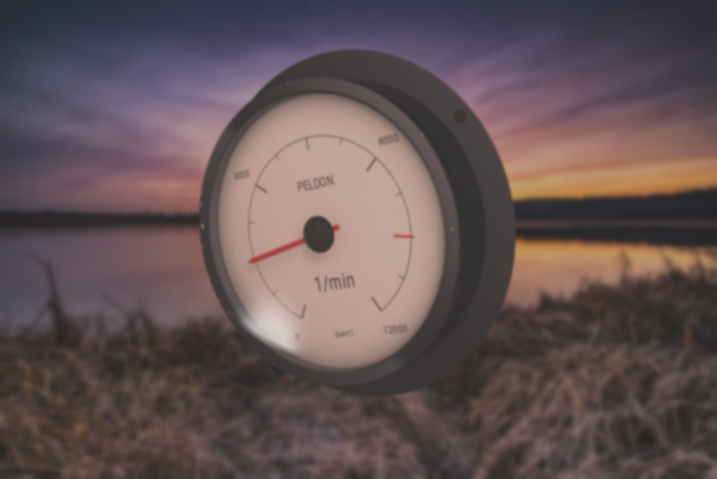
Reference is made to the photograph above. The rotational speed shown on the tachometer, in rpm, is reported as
2000 rpm
